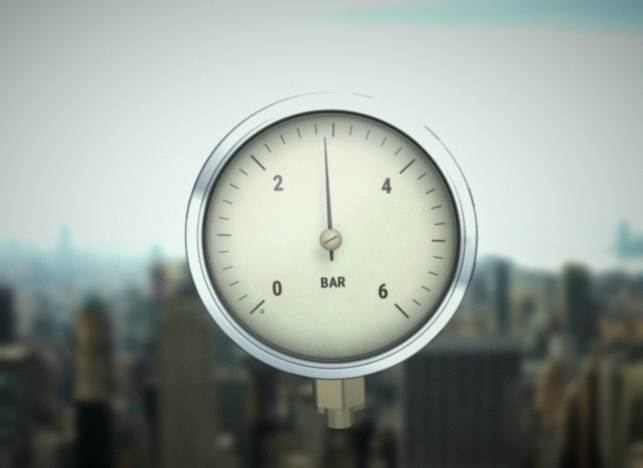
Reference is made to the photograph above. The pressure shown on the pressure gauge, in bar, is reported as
2.9 bar
